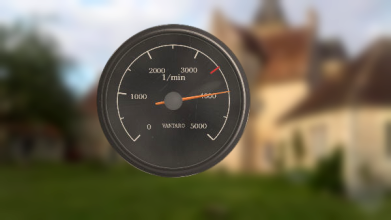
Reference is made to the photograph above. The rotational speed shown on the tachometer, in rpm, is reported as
4000 rpm
